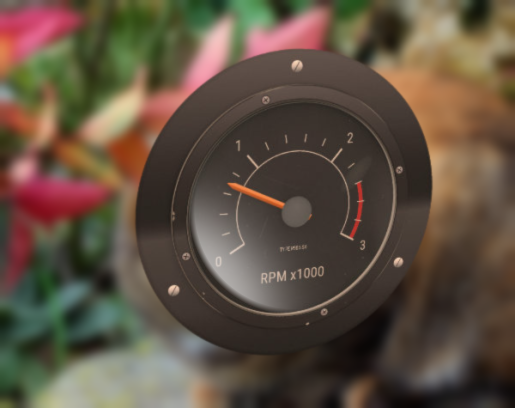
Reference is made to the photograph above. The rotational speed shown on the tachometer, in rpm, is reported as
700 rpm
